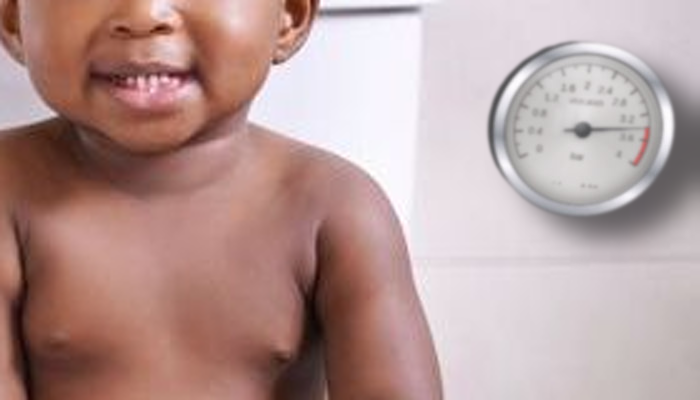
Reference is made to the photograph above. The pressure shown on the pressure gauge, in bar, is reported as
3.4 bar
